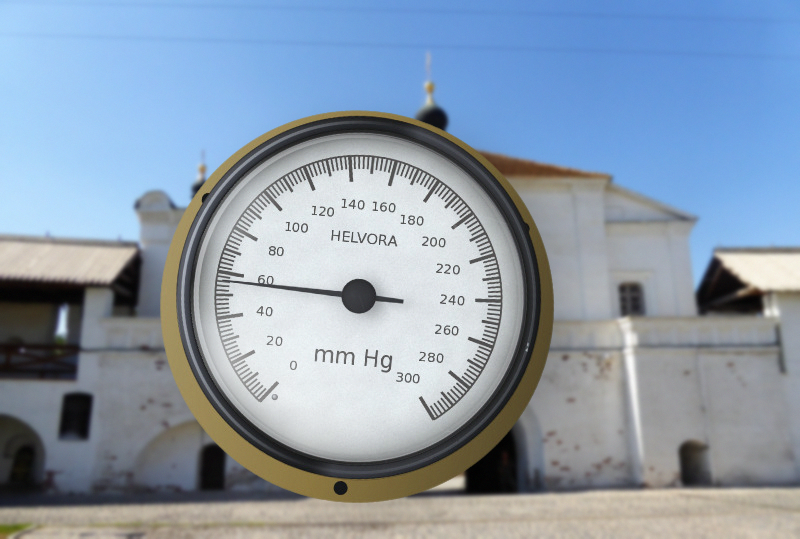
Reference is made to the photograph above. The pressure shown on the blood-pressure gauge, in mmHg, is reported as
56 mmHg
